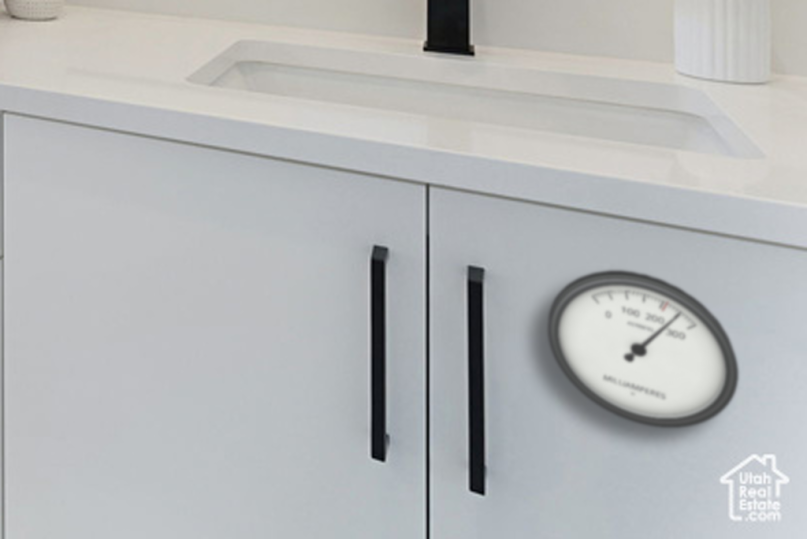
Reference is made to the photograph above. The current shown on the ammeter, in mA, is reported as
250 mA
